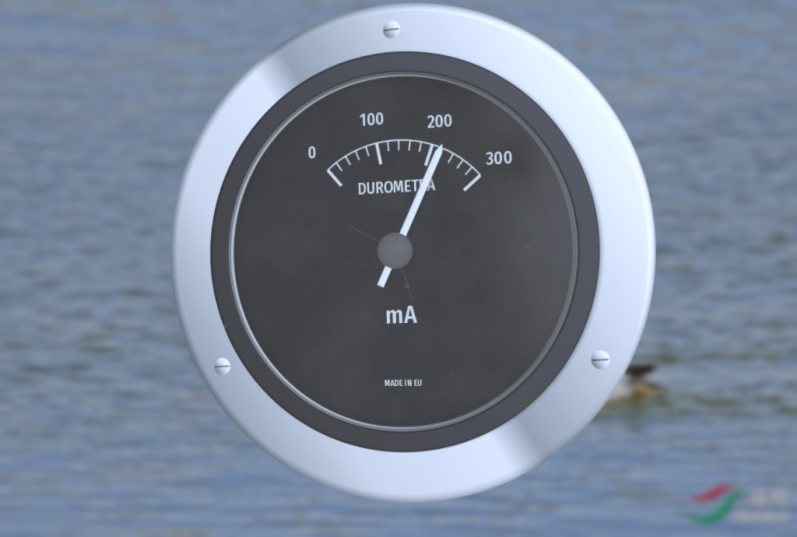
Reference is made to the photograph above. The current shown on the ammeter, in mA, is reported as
220 mA
